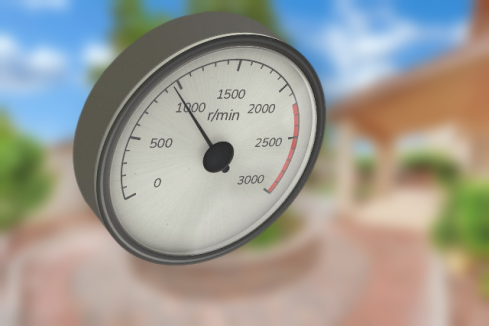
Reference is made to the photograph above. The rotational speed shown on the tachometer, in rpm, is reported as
950 rpm
